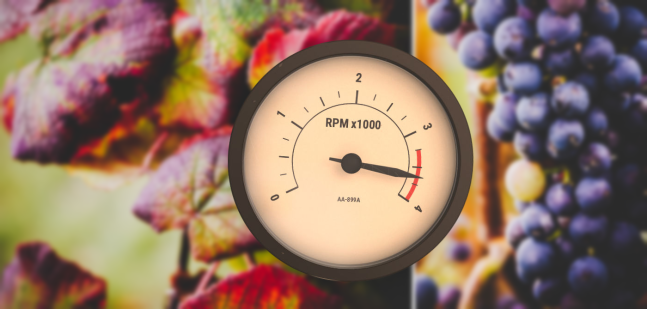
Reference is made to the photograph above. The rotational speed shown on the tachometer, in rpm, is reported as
3625 rpm
